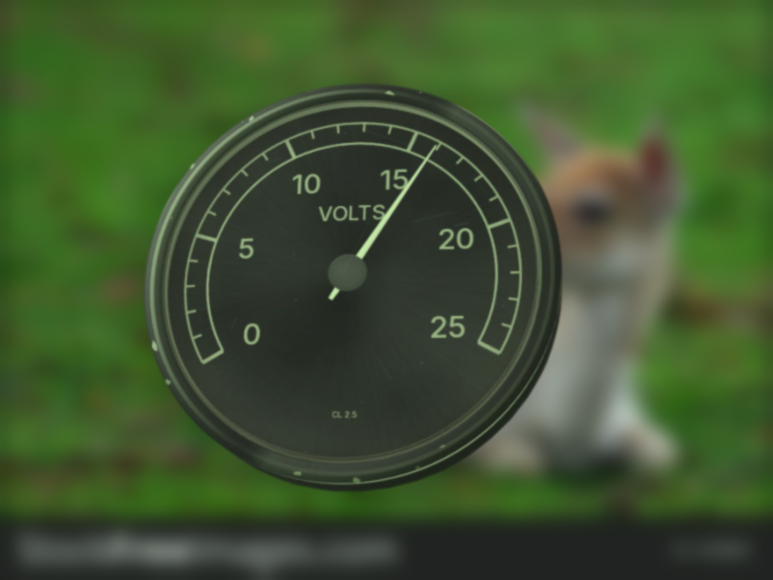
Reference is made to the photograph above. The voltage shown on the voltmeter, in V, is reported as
16 V
